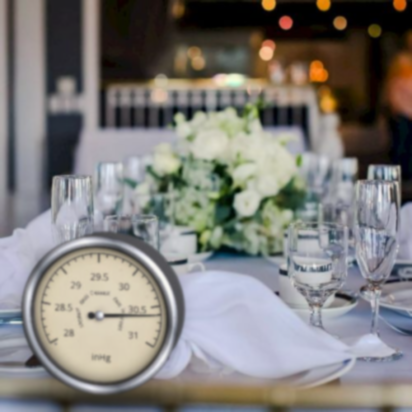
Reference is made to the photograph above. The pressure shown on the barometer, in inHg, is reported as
30.6 inHg
